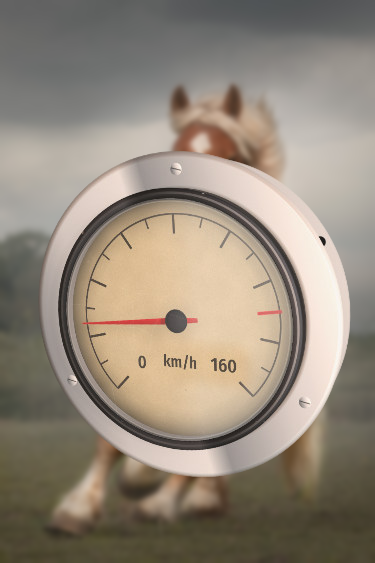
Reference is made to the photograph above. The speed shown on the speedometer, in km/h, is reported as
25 km/h
